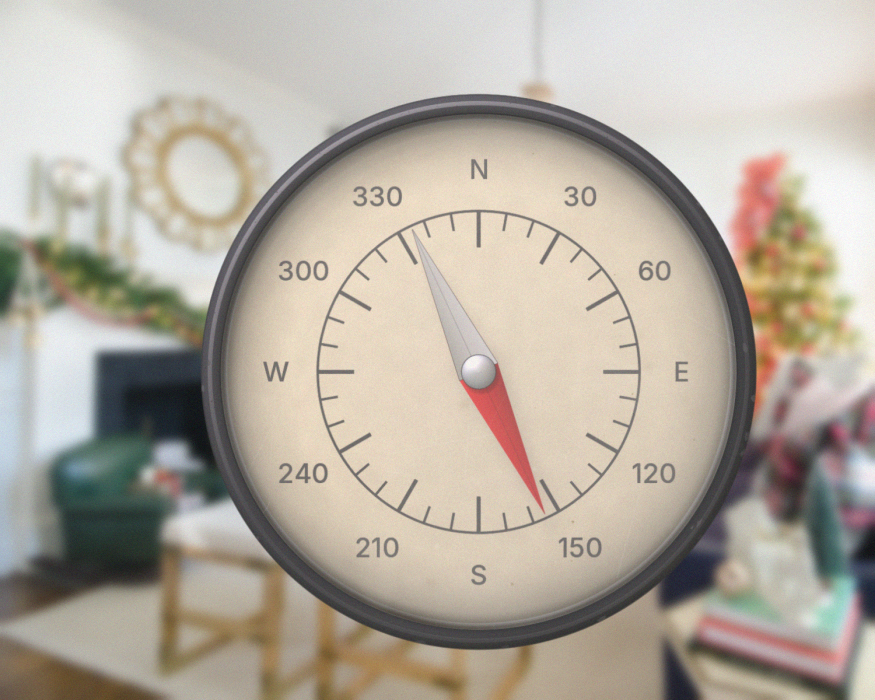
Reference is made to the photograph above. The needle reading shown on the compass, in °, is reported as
155 °
